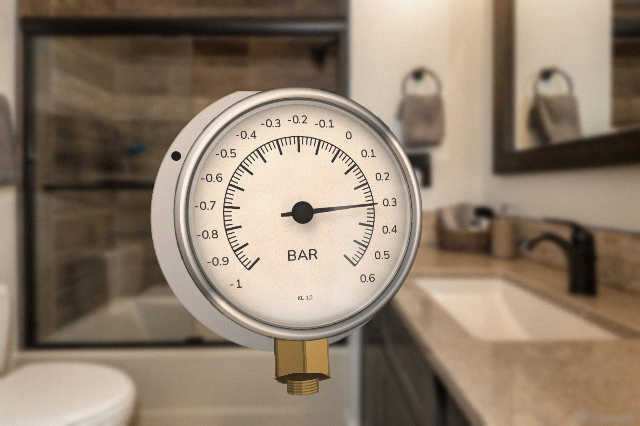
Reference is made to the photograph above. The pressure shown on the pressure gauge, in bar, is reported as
0.3 bar
